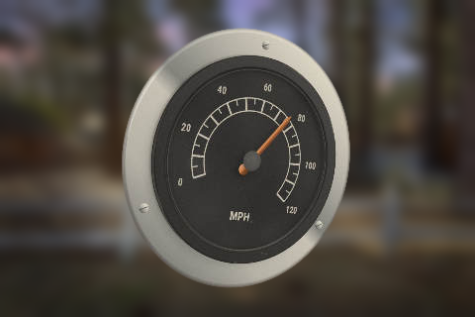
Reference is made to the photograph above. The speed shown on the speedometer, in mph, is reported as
75 mph
